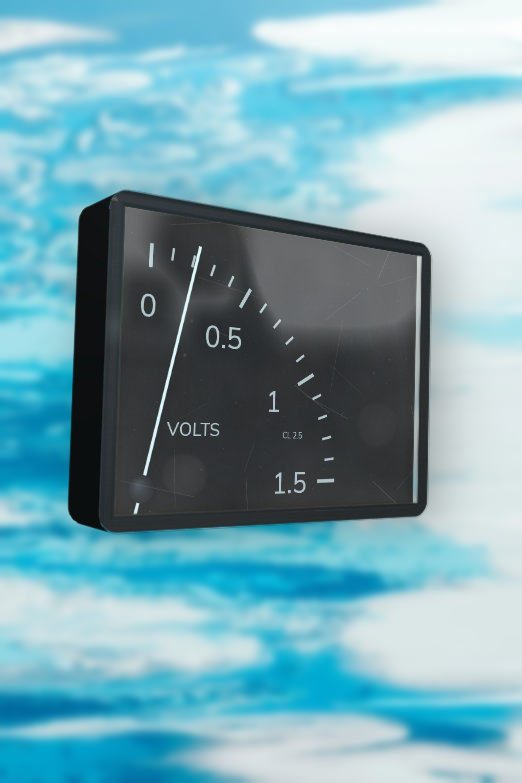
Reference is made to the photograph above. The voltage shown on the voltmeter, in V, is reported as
0.2 V
